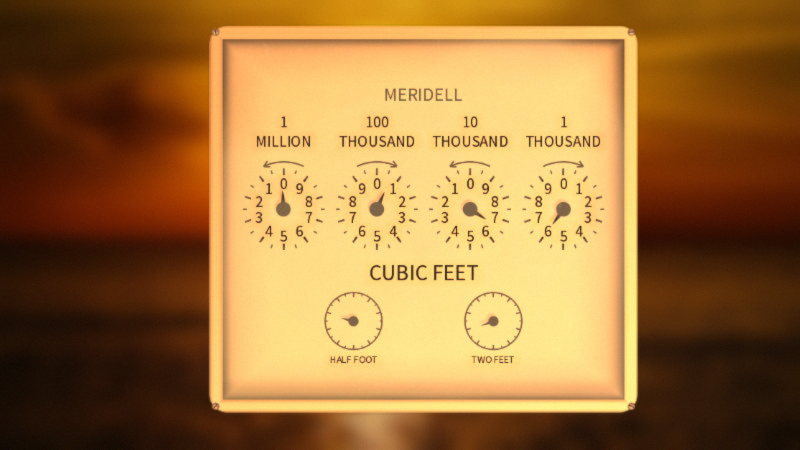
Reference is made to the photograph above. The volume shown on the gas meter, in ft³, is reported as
6600 ft³
